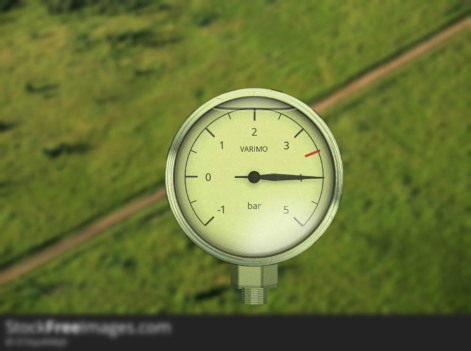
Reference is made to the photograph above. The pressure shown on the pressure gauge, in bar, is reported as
4 bar
